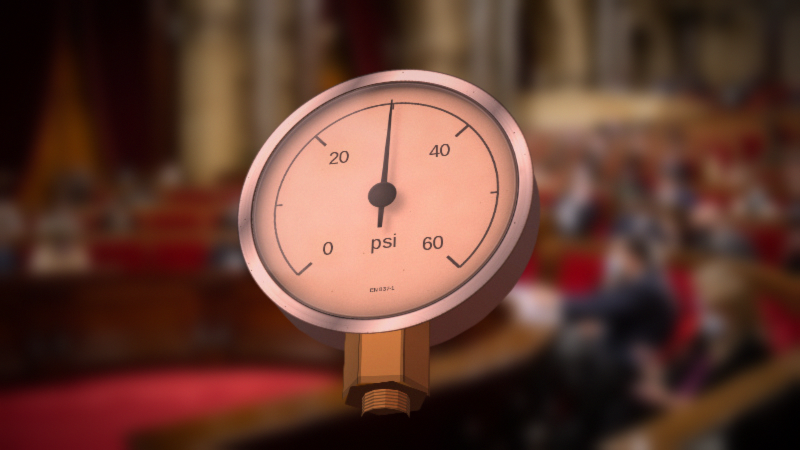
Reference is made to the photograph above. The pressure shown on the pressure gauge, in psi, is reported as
30 psi
